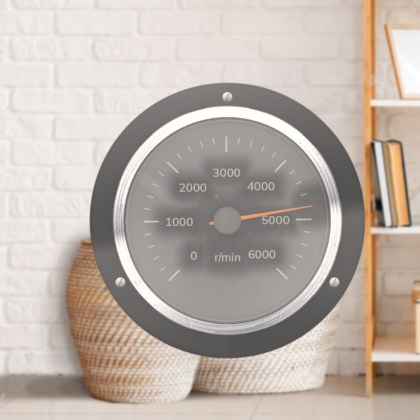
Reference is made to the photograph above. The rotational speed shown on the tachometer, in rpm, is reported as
4800 rpm
